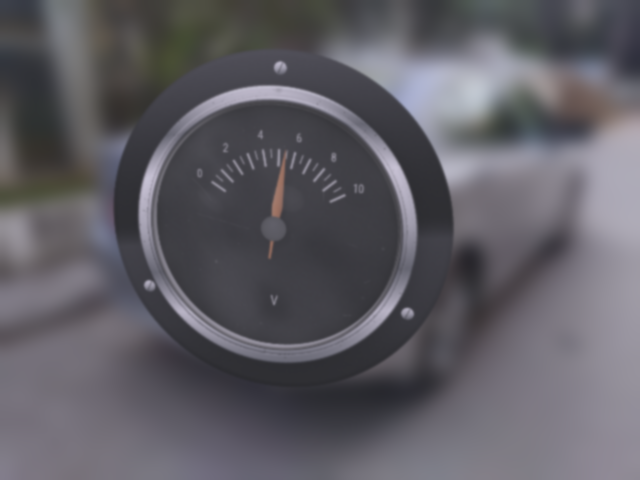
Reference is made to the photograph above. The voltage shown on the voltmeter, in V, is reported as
5.5 V
